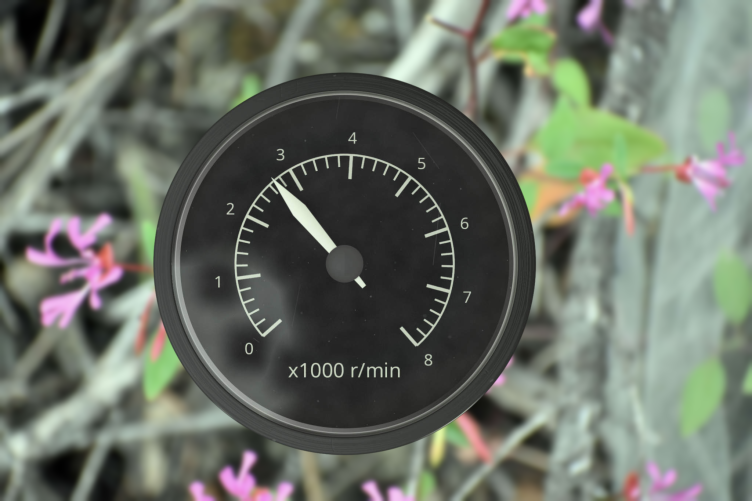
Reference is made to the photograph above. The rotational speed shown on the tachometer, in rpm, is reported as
2700 rpm
